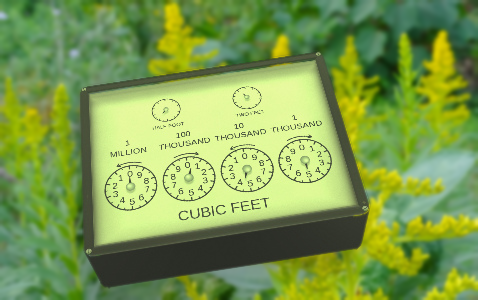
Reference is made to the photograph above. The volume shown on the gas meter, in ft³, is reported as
4500 ft³
